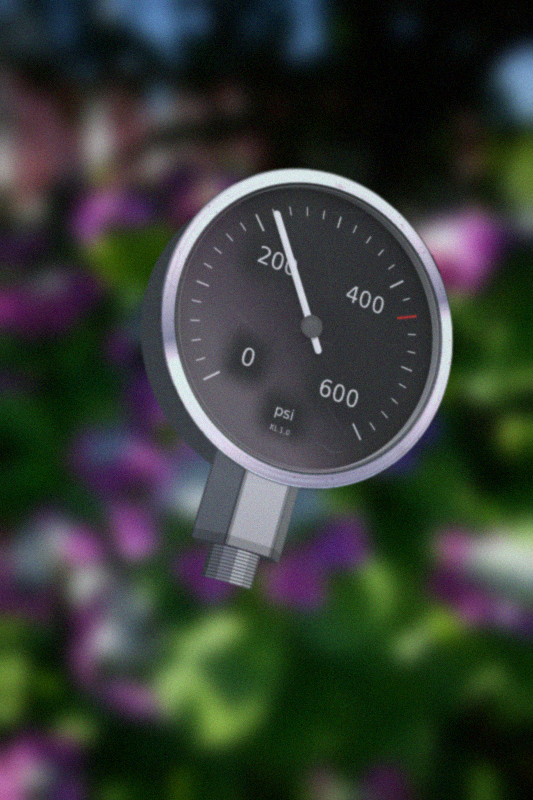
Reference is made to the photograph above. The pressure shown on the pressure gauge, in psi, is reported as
220 psi
